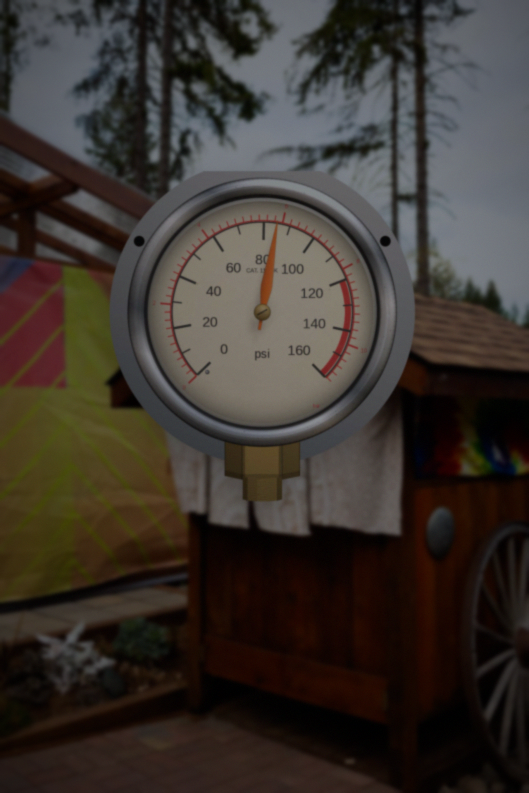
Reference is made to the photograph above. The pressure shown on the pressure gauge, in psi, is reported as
85 psi
